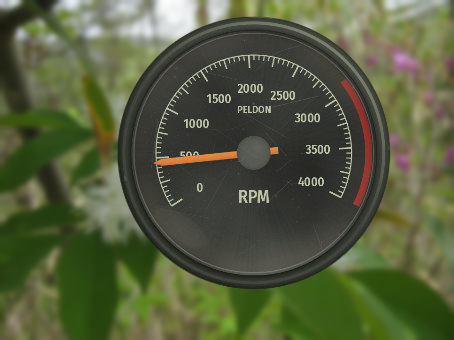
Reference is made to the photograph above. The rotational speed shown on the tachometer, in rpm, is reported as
450 rpm
